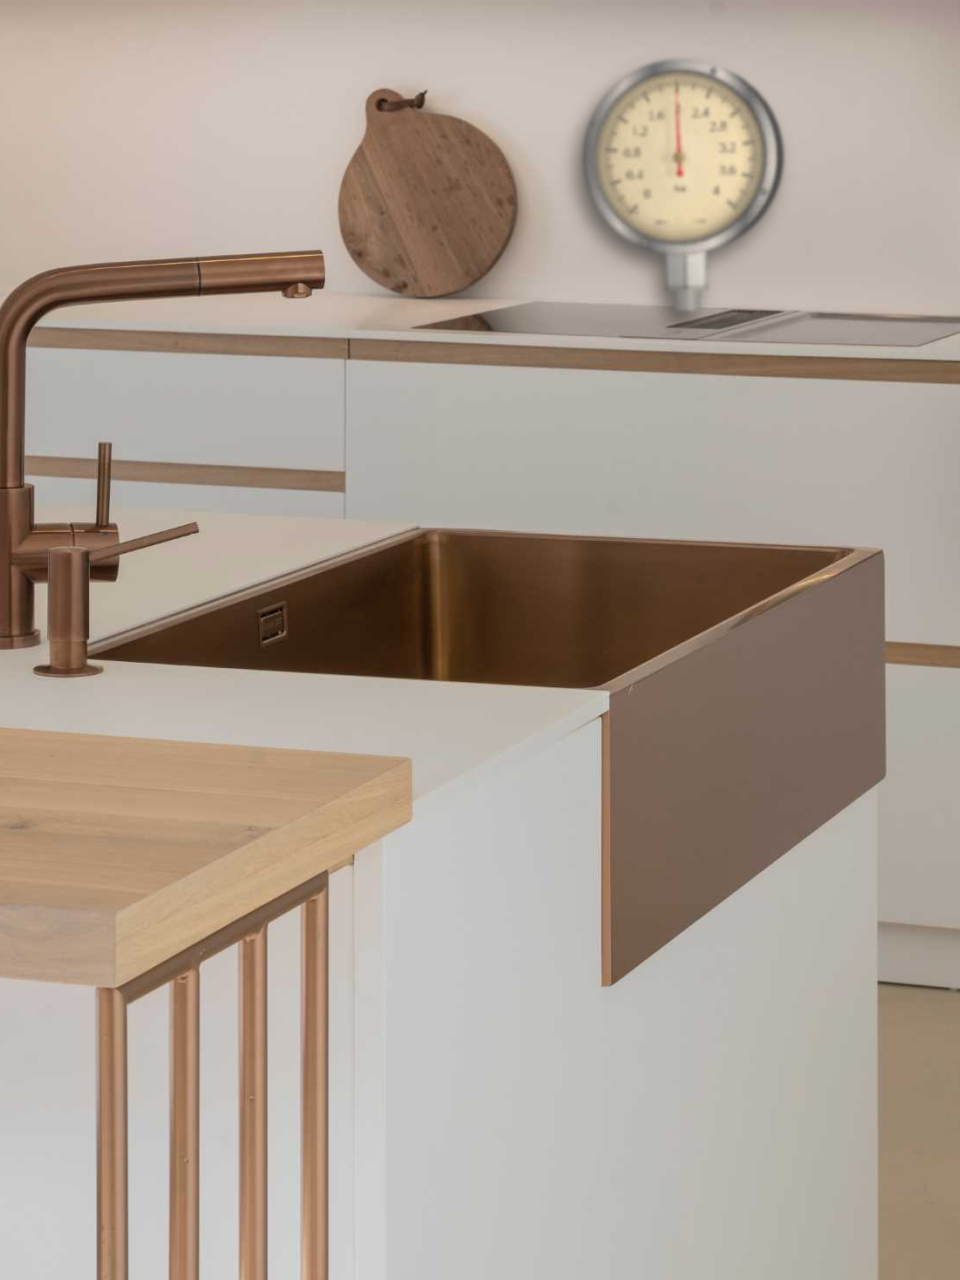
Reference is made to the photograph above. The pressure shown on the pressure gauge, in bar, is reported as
2 bar
